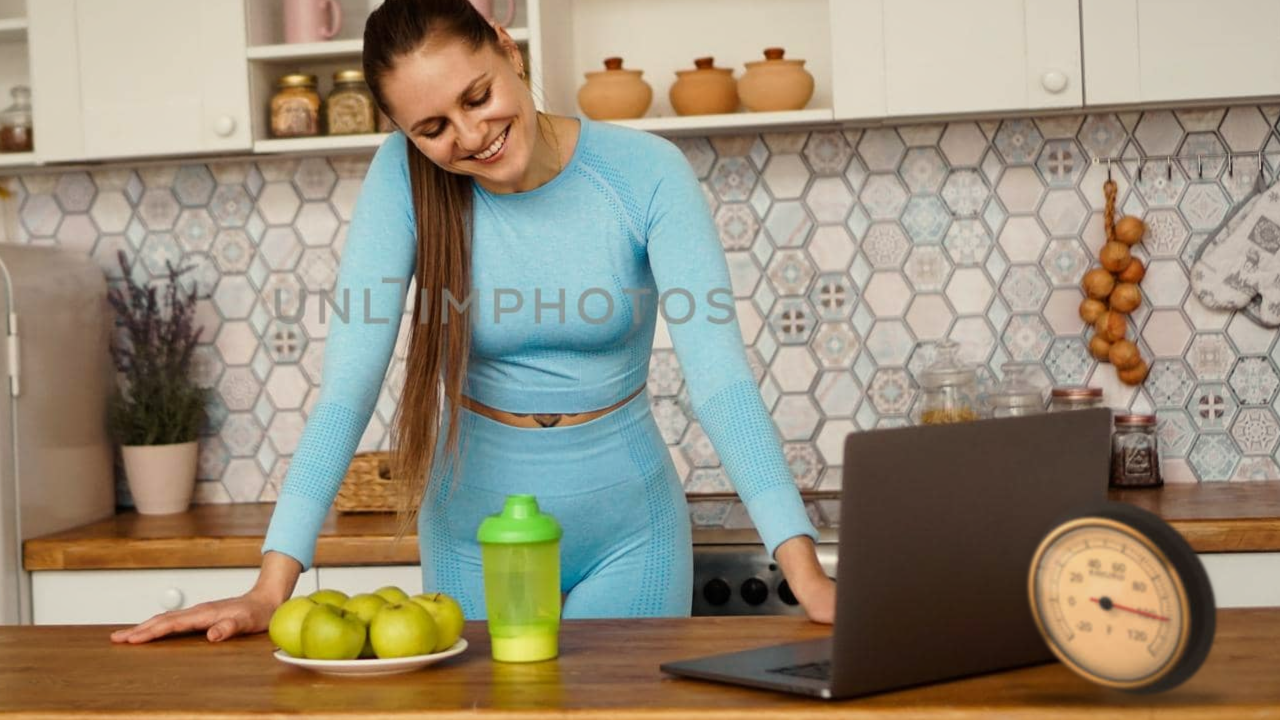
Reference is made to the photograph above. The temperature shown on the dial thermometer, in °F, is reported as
100 °F
